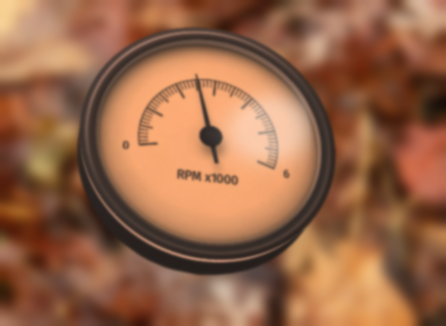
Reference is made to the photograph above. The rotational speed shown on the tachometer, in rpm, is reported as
2500 rpm
